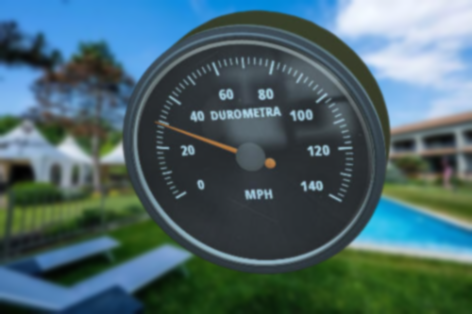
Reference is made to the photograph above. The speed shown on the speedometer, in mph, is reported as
30 mph
